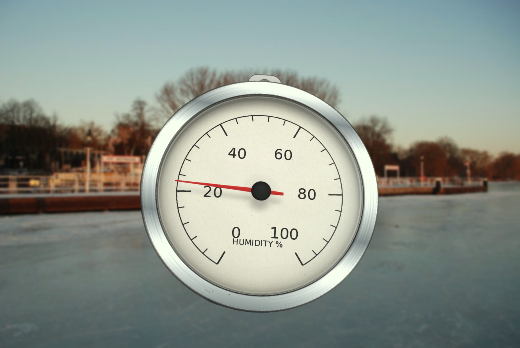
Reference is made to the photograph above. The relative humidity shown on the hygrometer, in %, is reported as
22 %
